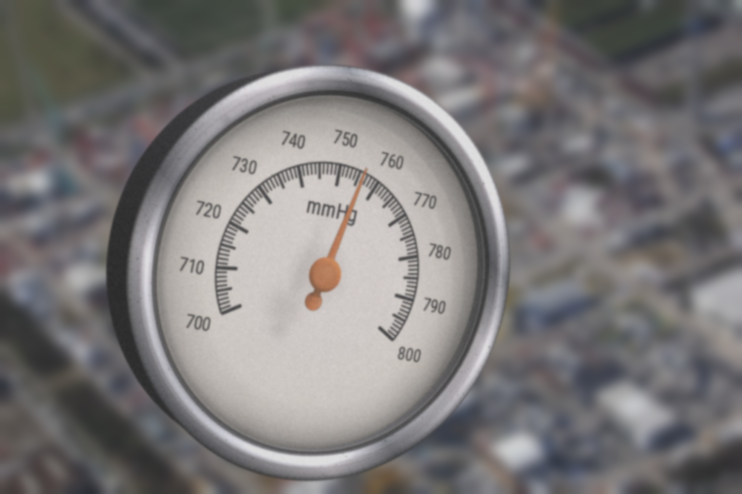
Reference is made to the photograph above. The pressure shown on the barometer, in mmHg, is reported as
755 mmHg
